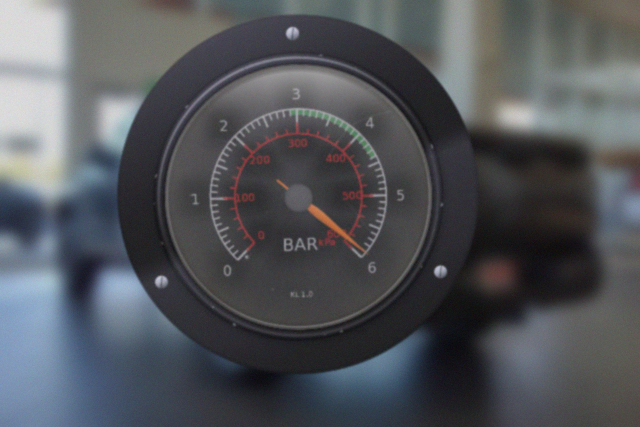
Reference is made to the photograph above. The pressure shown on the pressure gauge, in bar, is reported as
5.9 bar
